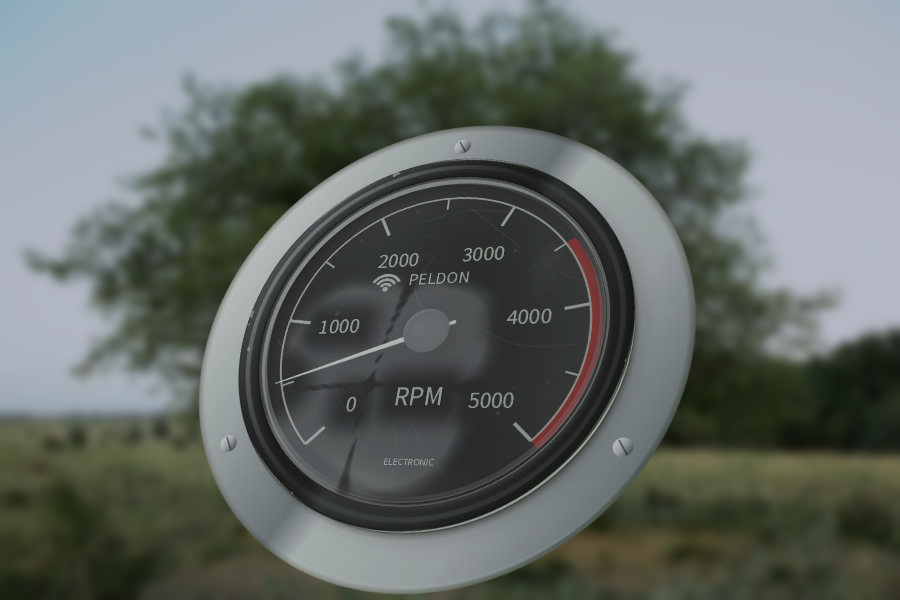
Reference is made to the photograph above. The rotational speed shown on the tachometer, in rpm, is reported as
500 rpm
